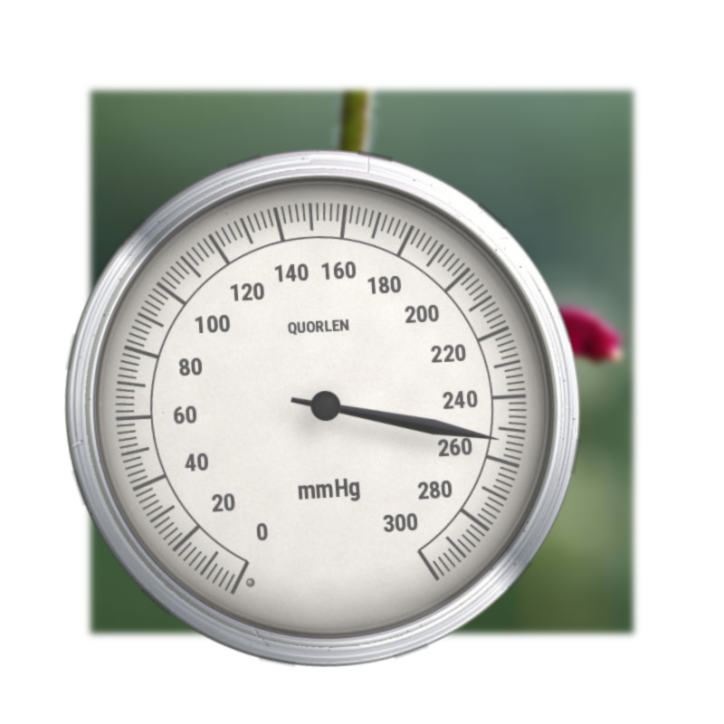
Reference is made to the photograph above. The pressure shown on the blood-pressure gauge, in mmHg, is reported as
254 mmHg
